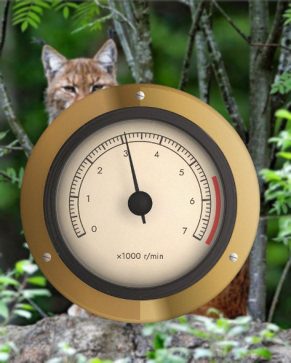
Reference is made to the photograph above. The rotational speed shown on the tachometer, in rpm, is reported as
3100 rpm
